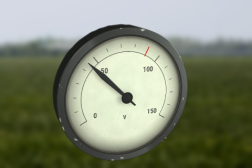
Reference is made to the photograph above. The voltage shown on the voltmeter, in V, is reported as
45 V
